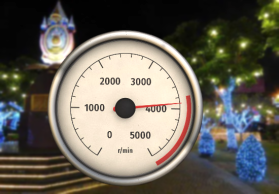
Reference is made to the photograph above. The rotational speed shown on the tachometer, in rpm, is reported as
3900 rpm
